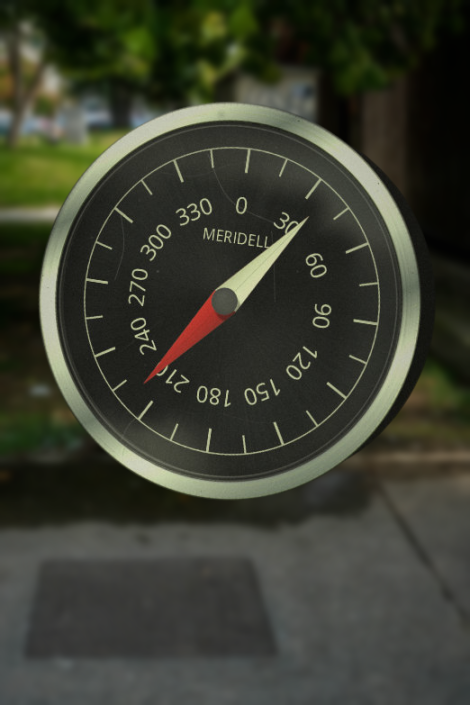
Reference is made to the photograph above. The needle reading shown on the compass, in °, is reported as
217.5 °
